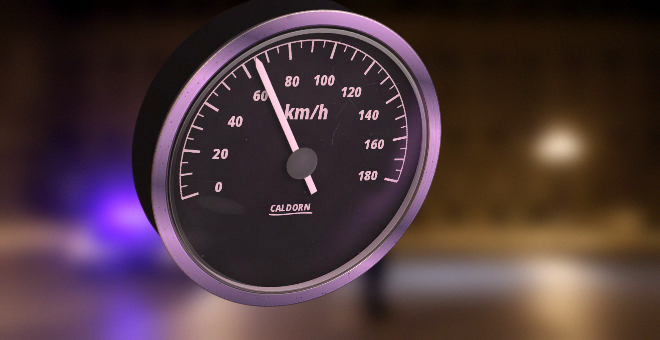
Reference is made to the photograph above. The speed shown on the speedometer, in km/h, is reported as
65 km/h
